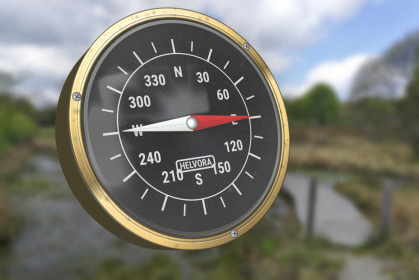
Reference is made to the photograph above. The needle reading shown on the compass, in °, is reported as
90 °
